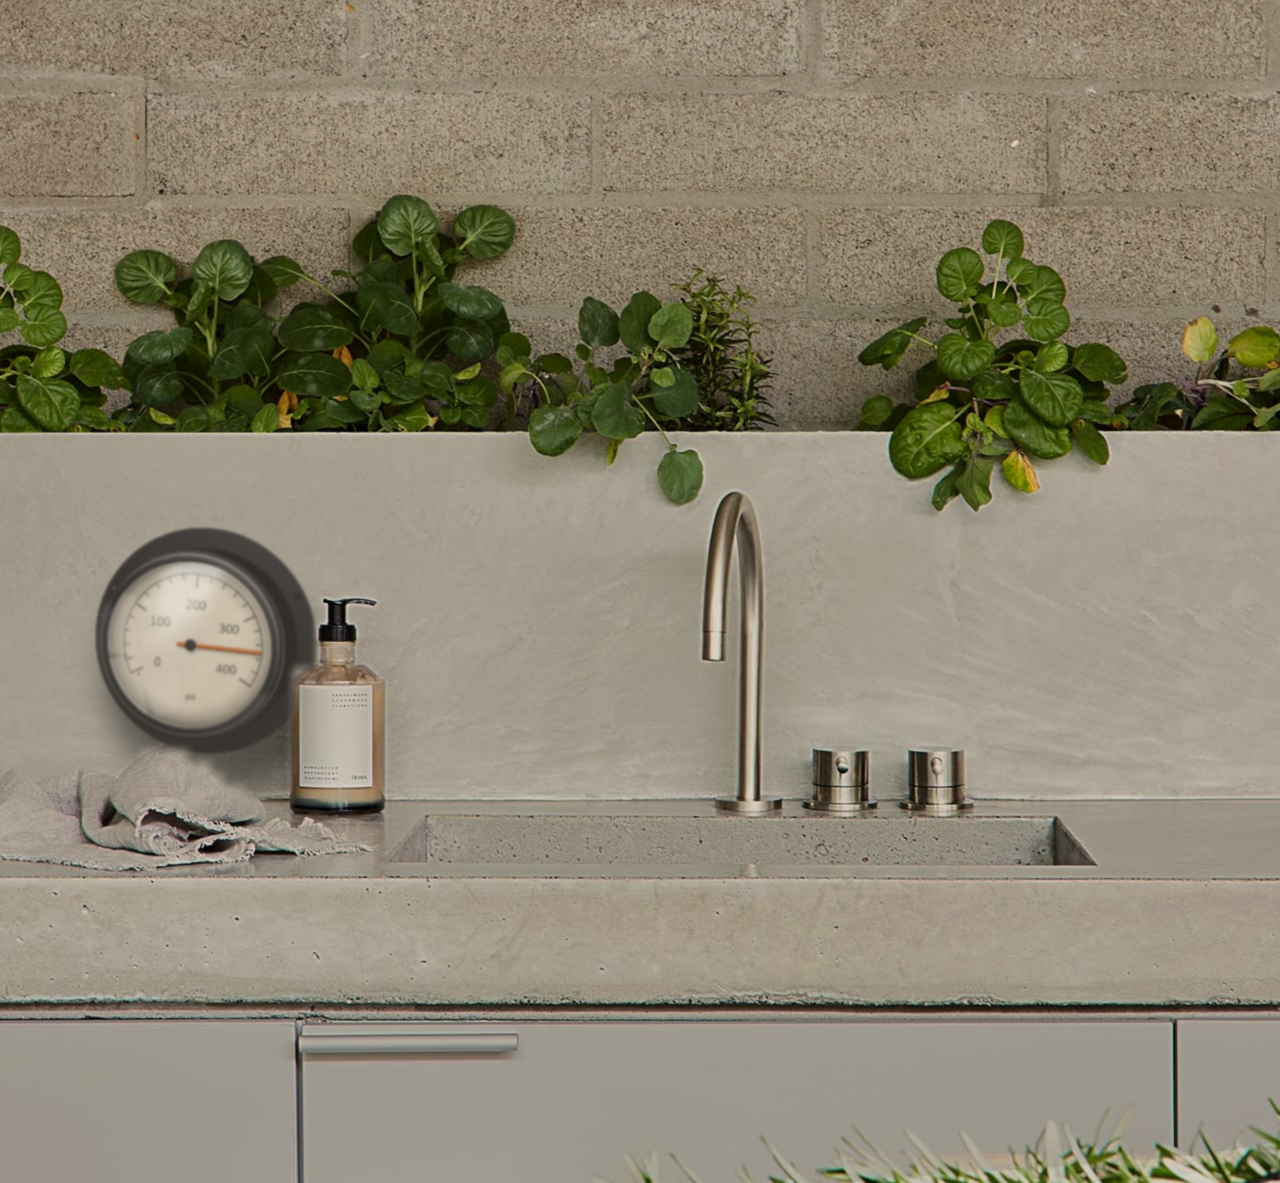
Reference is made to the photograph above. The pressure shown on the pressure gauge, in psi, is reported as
350 psi
